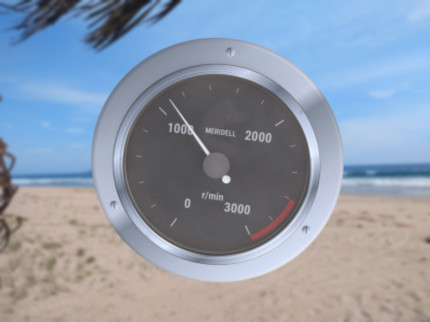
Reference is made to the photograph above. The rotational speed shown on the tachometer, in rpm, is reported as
1100 rpm
